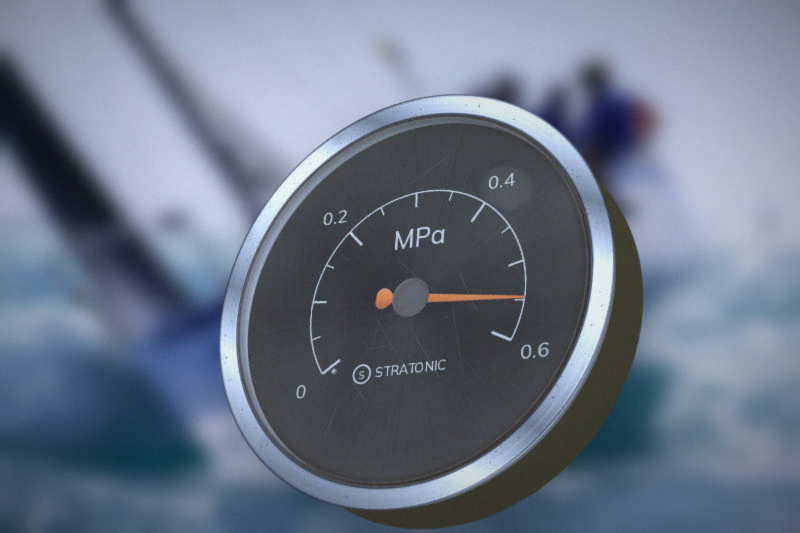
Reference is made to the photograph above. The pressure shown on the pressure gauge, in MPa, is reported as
0.55 MPa
